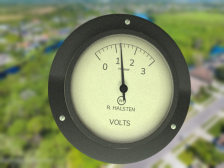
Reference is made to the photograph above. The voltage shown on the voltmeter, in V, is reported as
1.2 V
